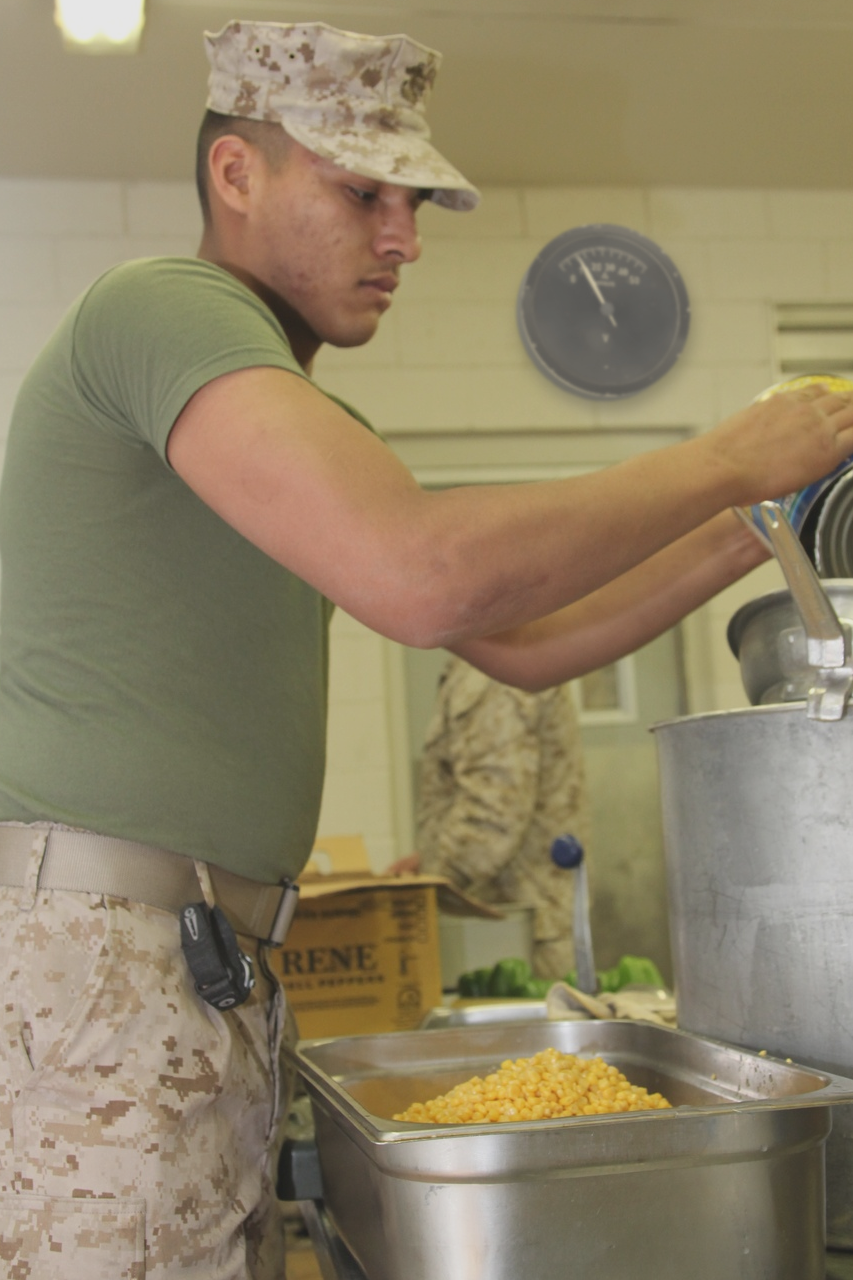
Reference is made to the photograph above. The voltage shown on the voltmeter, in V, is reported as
10 V
